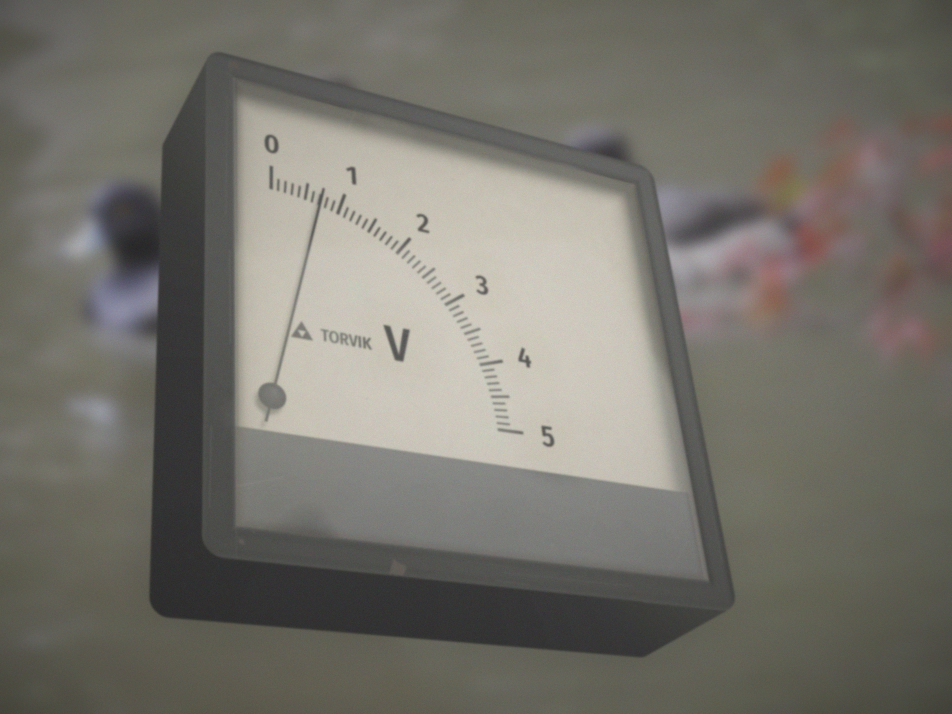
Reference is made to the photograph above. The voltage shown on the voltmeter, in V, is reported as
0.7 V
